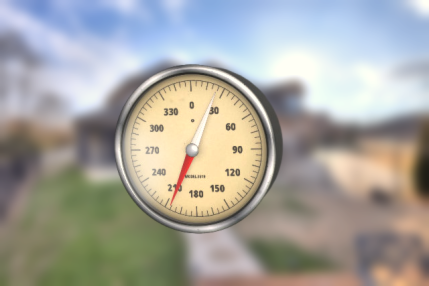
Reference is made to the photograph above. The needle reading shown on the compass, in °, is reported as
205 °
